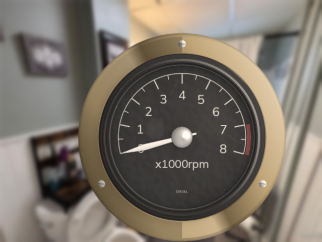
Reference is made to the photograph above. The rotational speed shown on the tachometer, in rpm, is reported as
0 rpm
